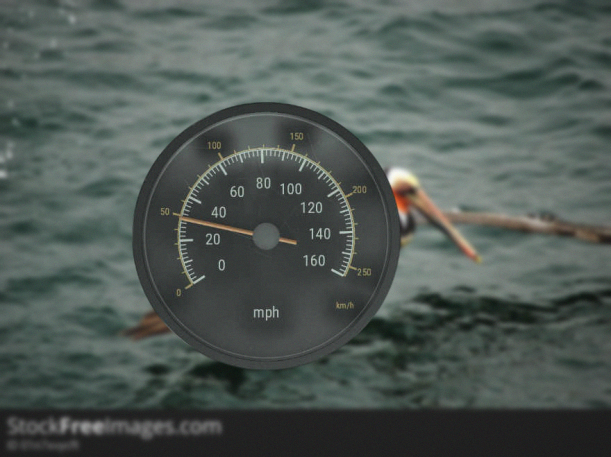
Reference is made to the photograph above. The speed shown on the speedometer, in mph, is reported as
30 mph
